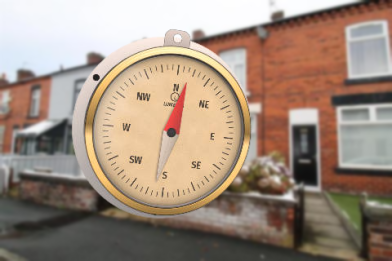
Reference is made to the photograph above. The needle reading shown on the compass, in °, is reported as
10 °
